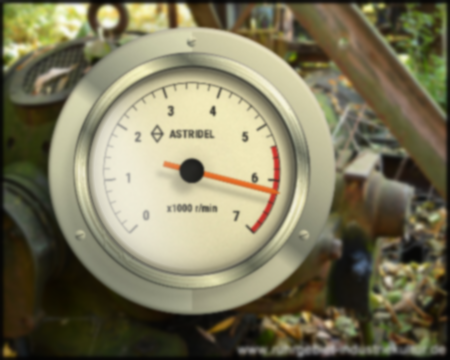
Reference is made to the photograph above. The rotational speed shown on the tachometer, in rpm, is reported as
6200 rpm
